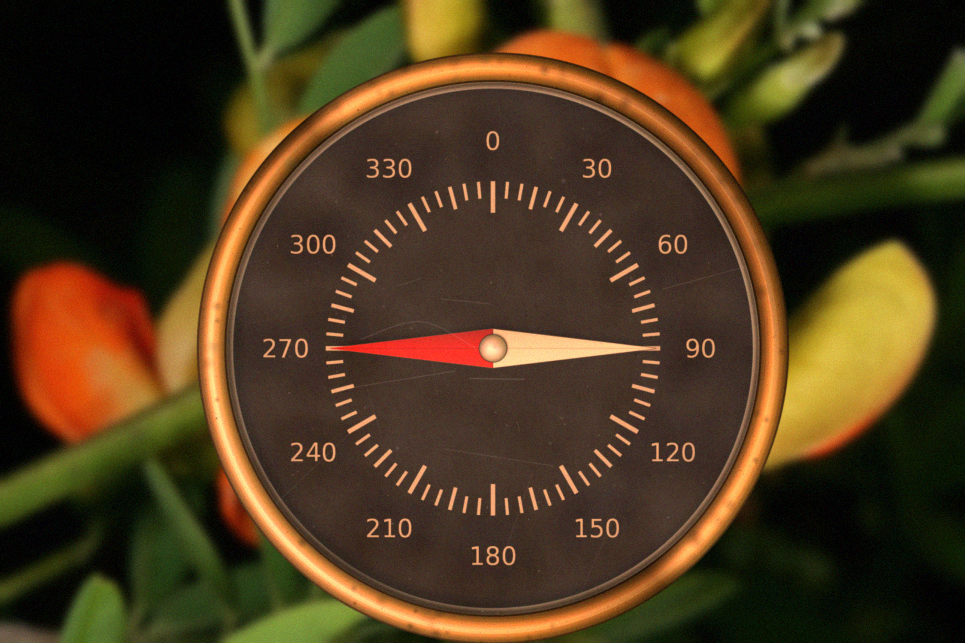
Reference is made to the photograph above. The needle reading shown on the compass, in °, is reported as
270 °
